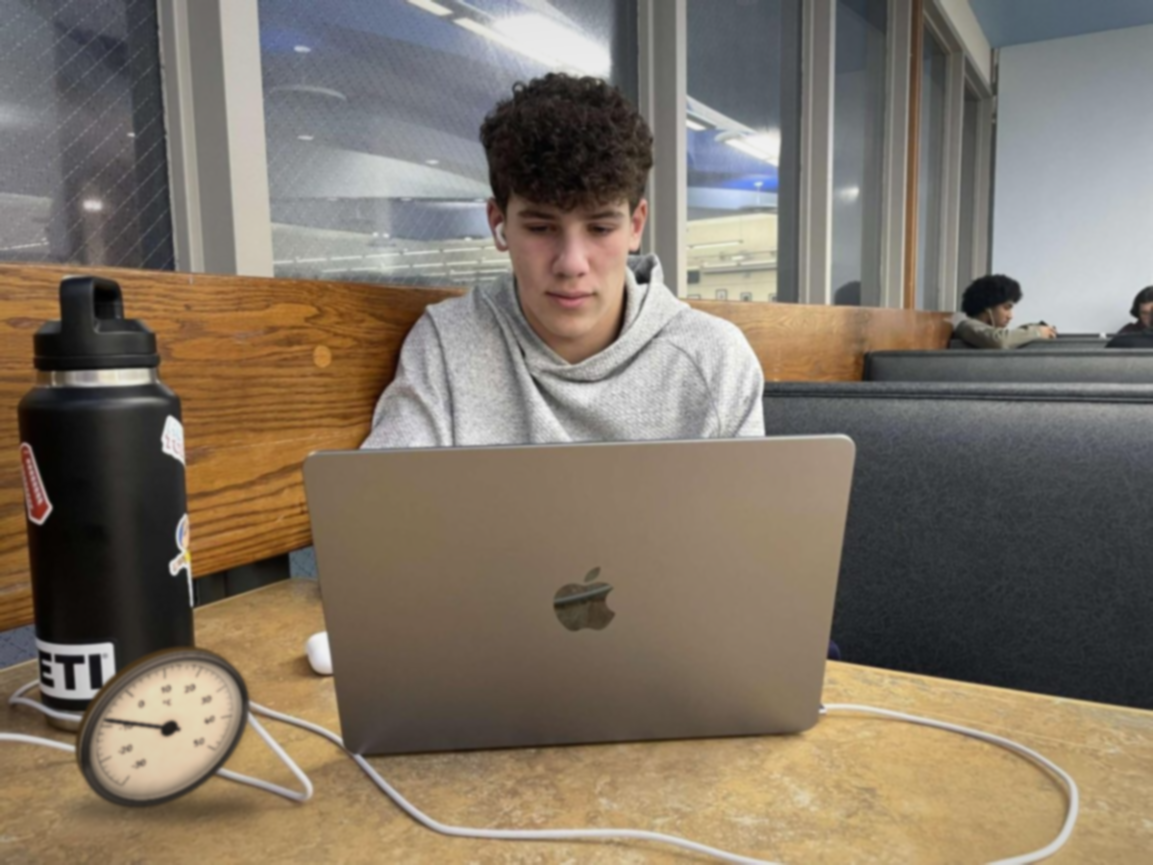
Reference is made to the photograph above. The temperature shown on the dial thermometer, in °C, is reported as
-8 °C
